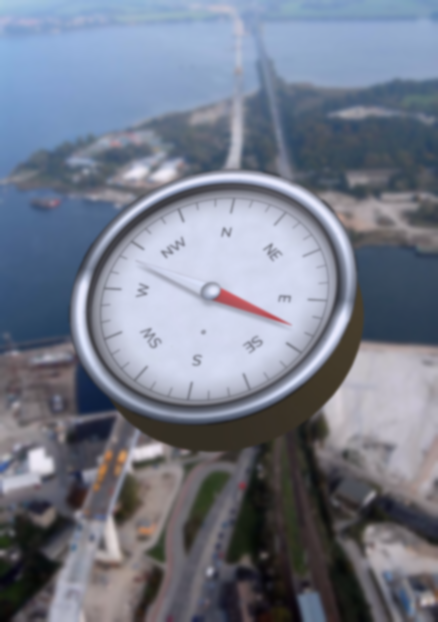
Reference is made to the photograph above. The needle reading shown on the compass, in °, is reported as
110 °
